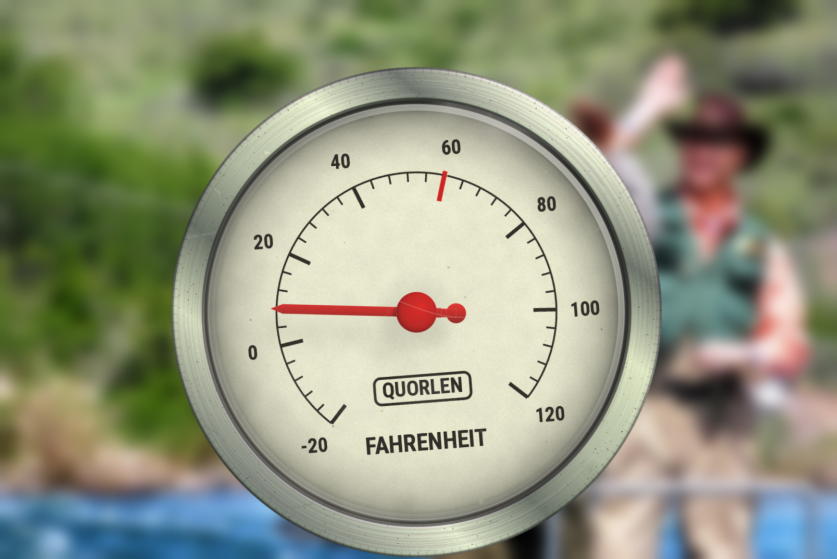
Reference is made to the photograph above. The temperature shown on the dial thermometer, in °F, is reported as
8 °F
